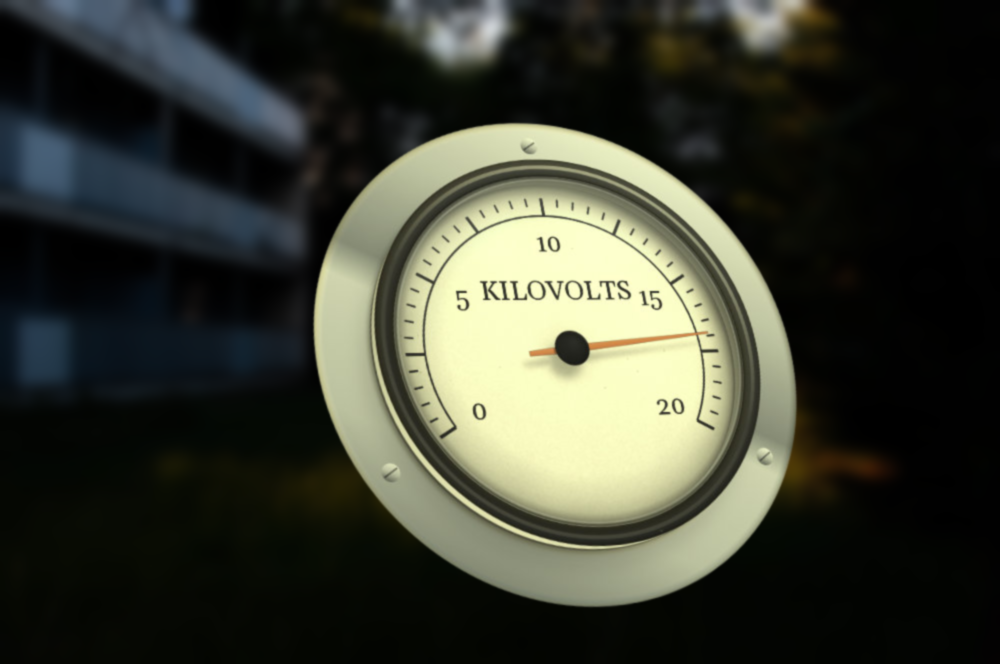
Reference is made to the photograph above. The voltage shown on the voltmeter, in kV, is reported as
17 kV
